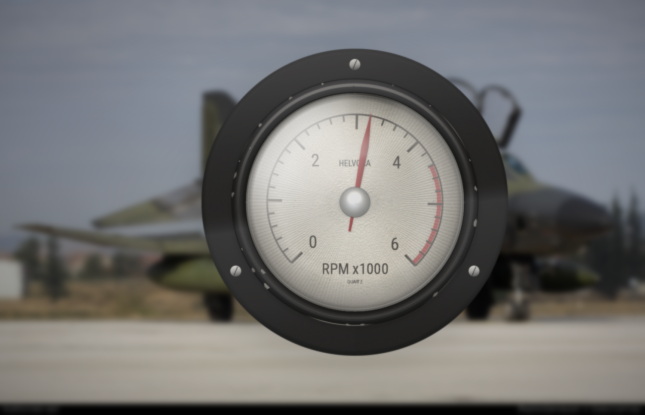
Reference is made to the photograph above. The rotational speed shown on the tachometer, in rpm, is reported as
3200 rpm
